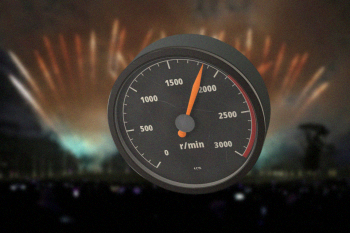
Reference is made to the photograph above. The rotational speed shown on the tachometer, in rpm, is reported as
1850 rpm
